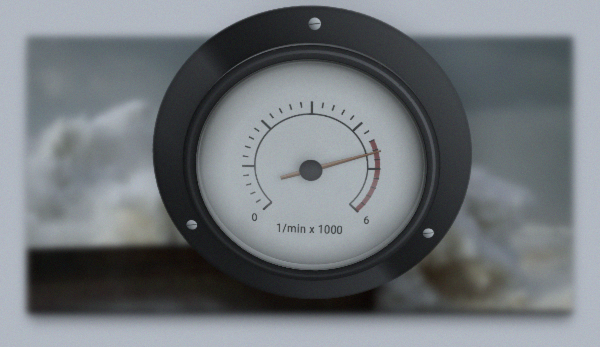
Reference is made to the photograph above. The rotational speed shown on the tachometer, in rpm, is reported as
4600 rpm
